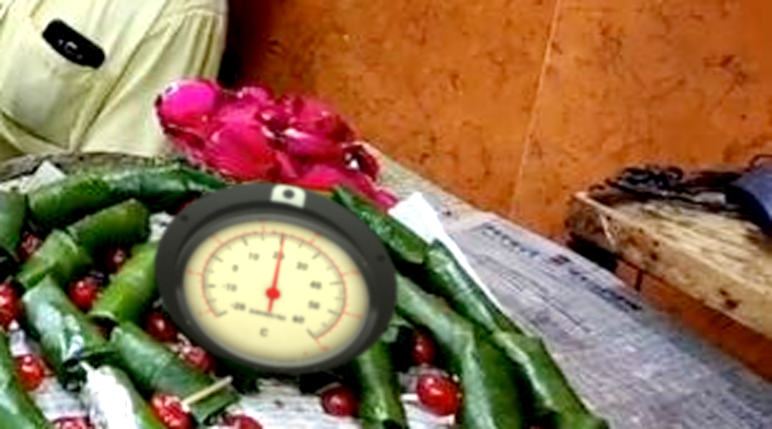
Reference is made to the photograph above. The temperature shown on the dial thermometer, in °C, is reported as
20 °C
